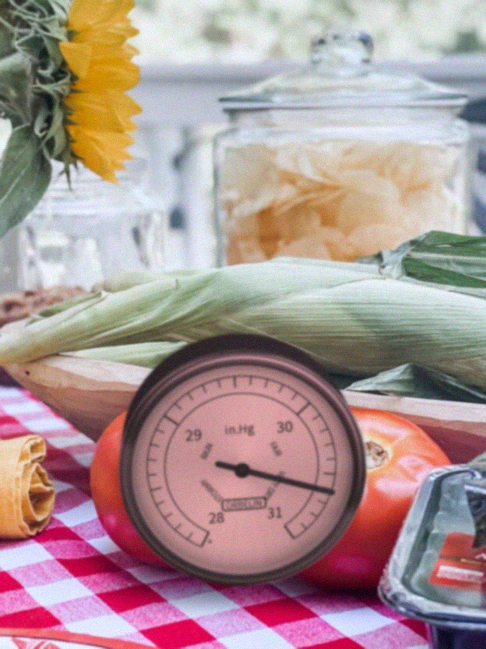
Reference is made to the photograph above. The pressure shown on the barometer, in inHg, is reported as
30.6 inHg
